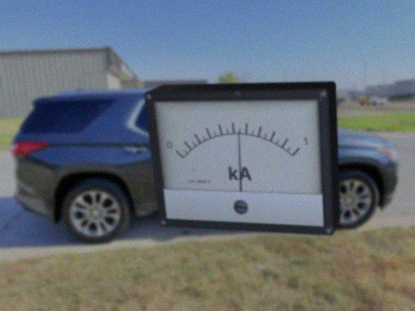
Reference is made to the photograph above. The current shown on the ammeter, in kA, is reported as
0.55 kA
